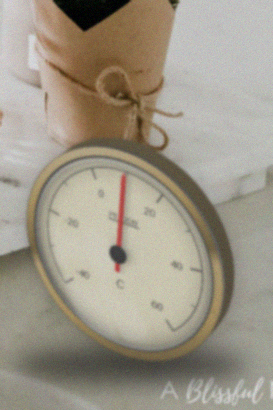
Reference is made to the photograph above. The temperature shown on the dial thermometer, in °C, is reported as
10 °C
